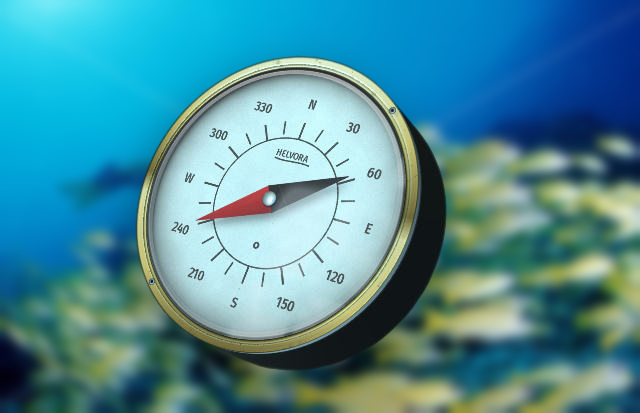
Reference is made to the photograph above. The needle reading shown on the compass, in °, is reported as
240 °
